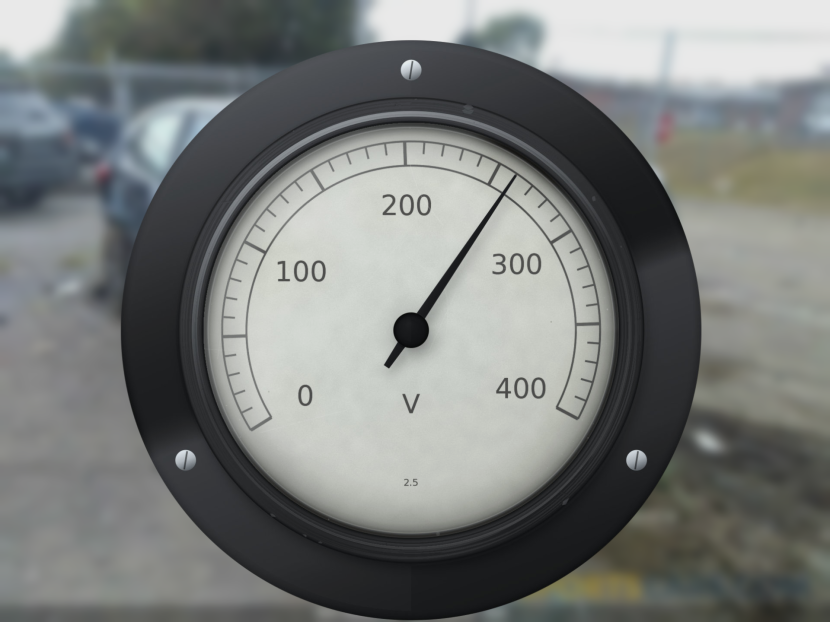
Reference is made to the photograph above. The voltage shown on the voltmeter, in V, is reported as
260 V
